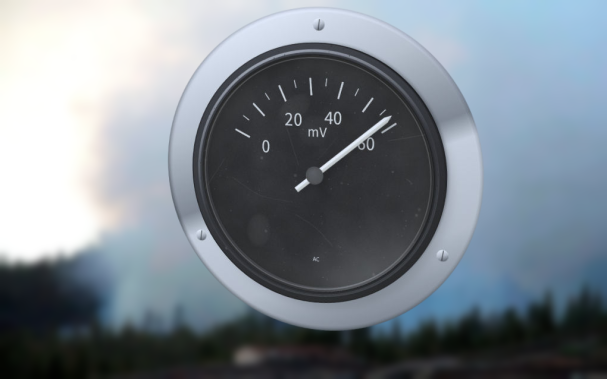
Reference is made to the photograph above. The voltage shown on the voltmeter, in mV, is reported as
57.5 mV
